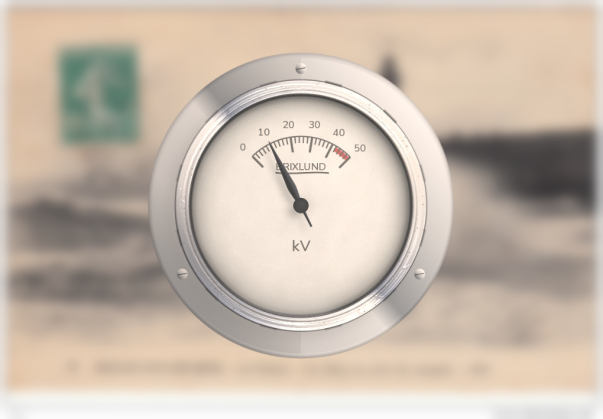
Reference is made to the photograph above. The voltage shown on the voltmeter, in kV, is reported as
10 kV
